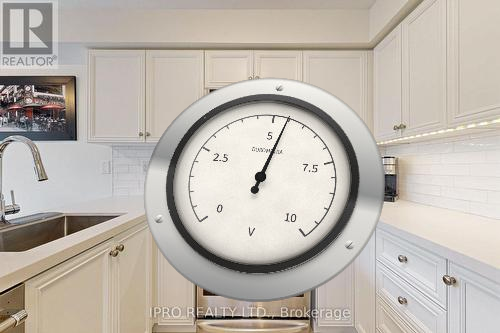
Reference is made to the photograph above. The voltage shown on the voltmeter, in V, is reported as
5.5 V
